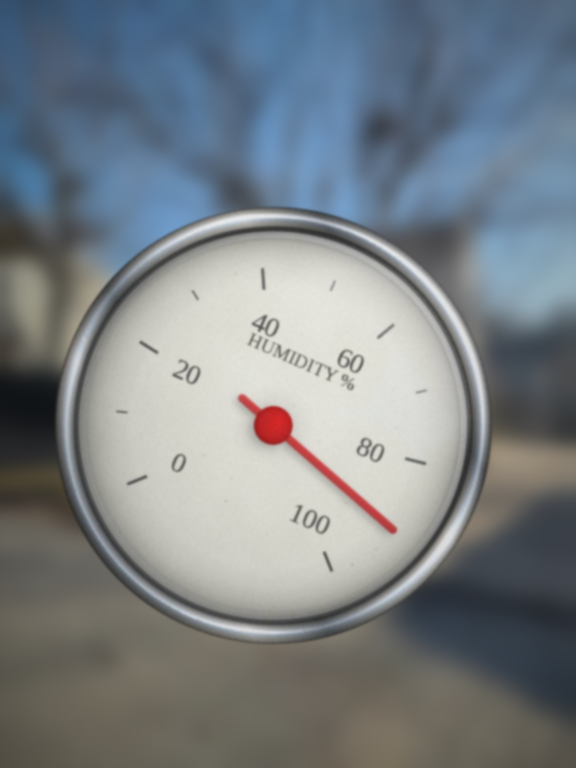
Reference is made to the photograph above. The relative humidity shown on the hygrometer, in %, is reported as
90 %
